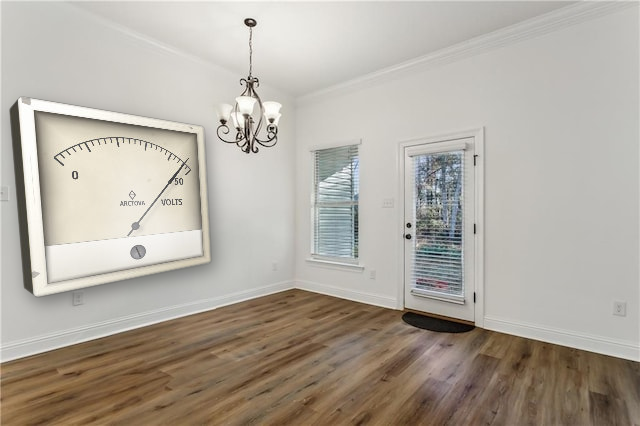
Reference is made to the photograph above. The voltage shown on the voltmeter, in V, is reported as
46 V
